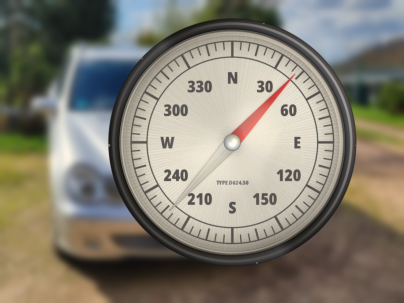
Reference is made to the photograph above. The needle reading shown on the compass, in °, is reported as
42.5 °
